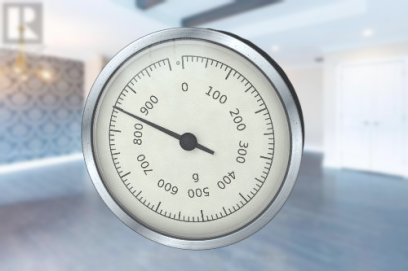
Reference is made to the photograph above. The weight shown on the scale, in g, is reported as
850 g
